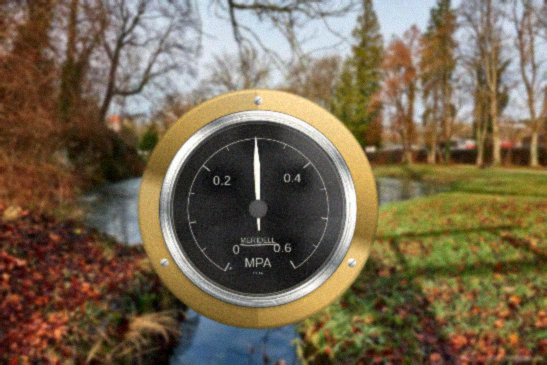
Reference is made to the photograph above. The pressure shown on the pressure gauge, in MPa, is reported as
0.3 MPa
